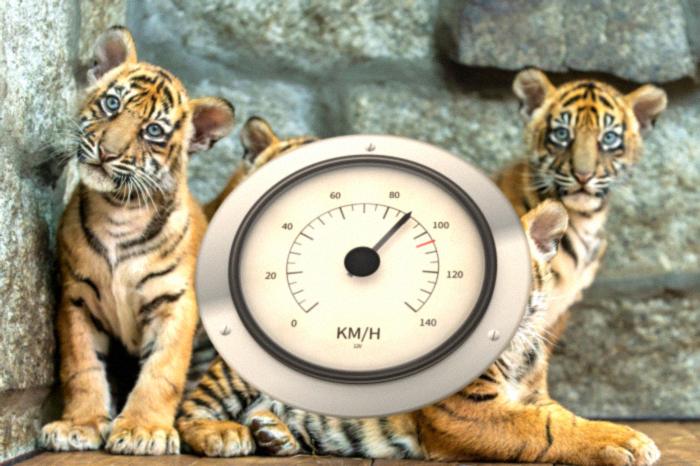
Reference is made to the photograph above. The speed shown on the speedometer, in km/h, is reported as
90 km/h
